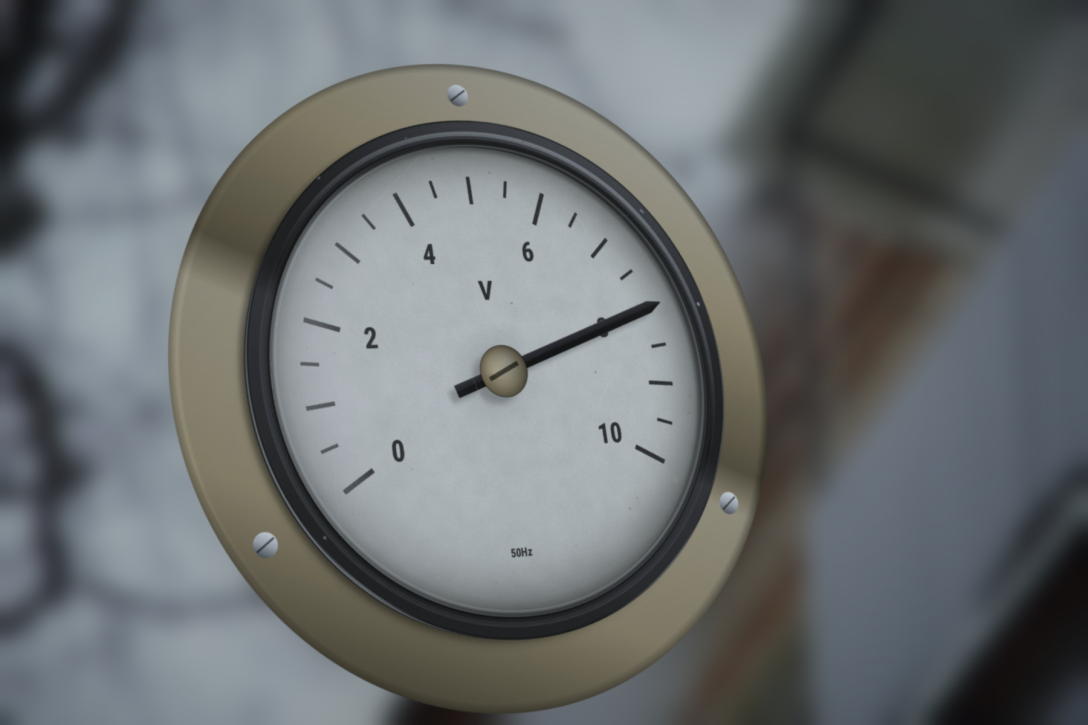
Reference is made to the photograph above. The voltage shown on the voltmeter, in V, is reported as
8 V
